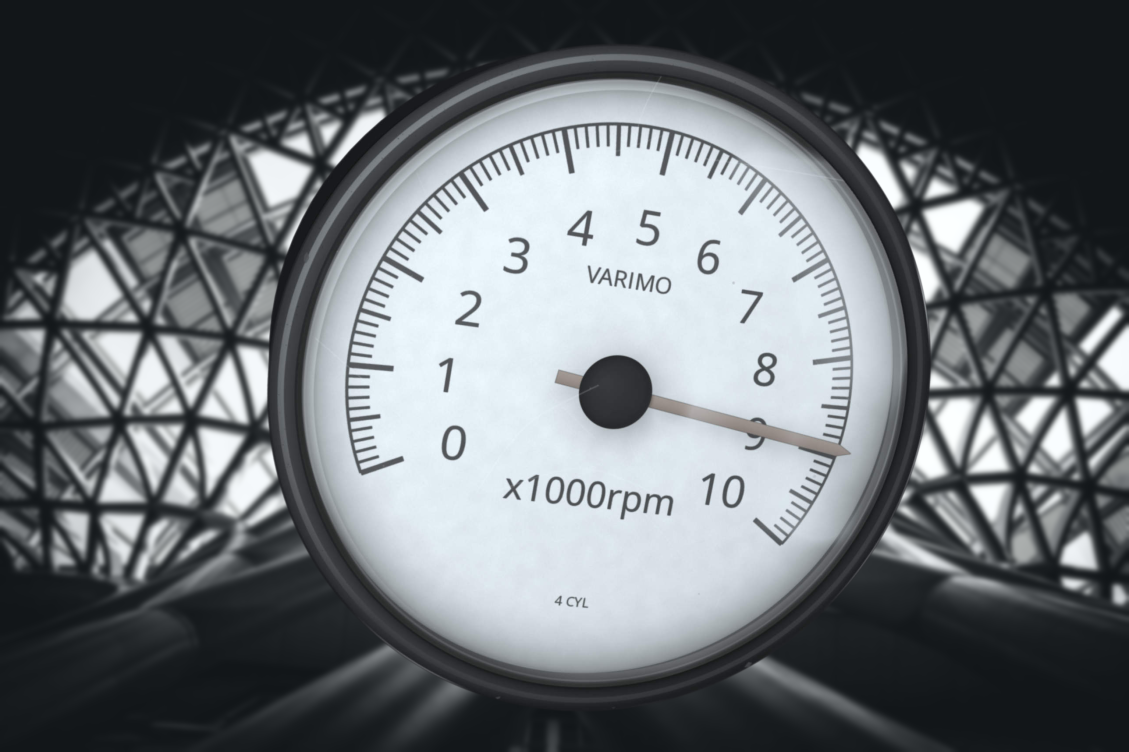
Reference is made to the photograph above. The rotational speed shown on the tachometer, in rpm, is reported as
8900 rpm
